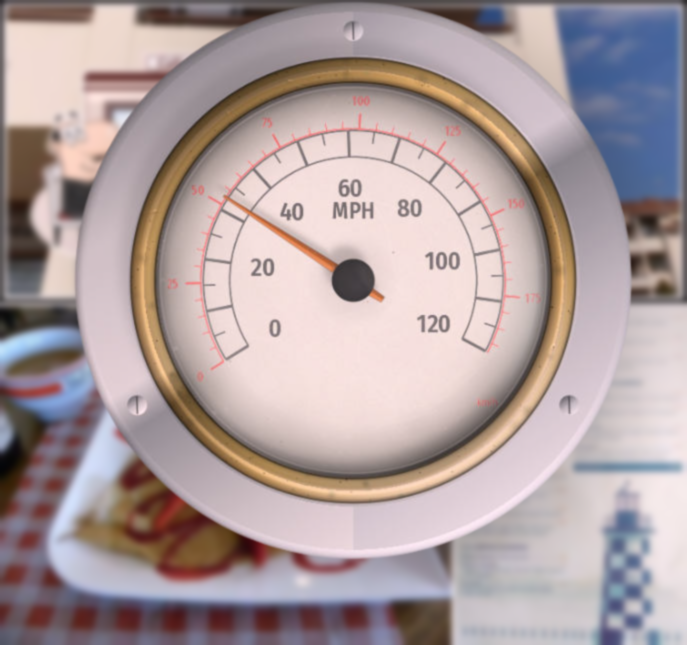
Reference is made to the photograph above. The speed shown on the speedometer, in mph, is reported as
32.5 mph
